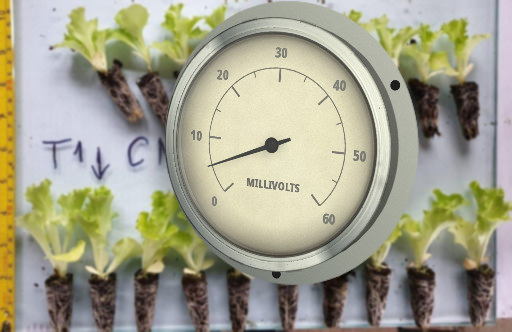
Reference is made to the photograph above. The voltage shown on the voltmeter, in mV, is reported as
5 mV
